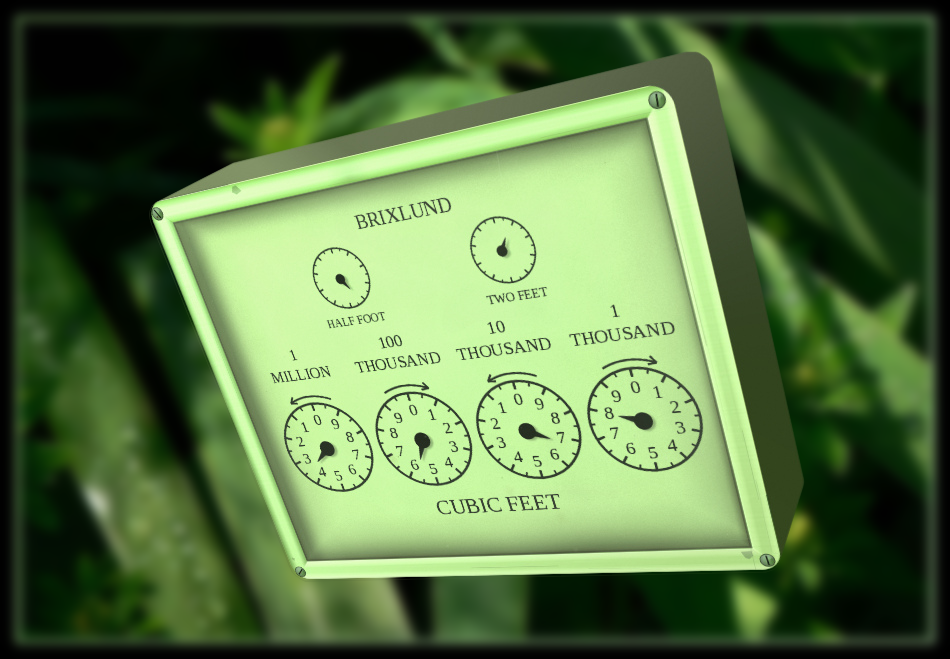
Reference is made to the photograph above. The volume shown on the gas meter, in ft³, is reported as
356800 ft³
